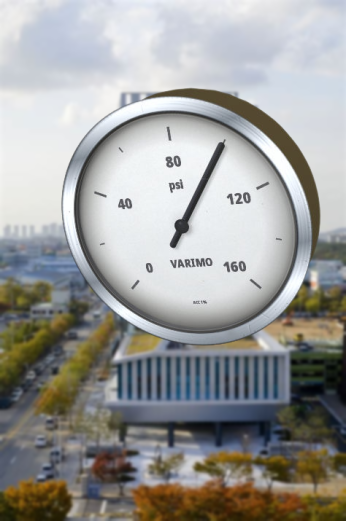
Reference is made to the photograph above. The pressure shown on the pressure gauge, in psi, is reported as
100 psi
